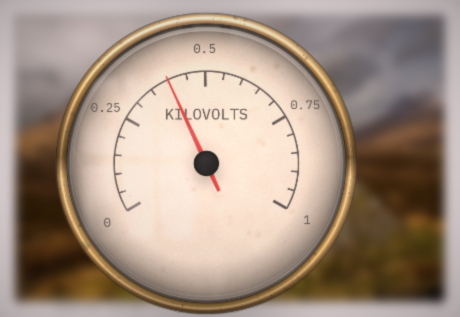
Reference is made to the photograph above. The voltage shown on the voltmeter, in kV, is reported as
0.4 kV
